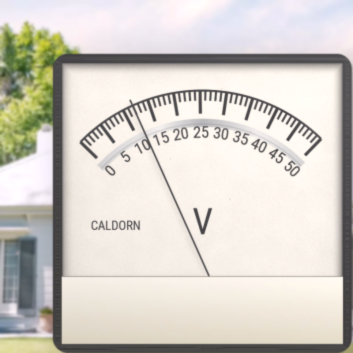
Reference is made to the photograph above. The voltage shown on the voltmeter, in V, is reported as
12 V
